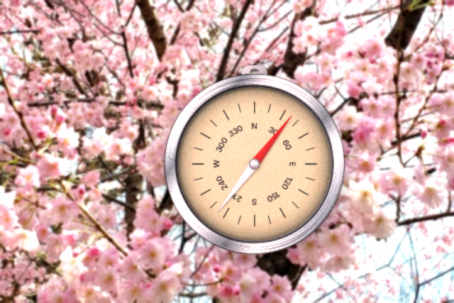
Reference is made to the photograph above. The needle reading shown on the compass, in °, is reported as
37.5 °
